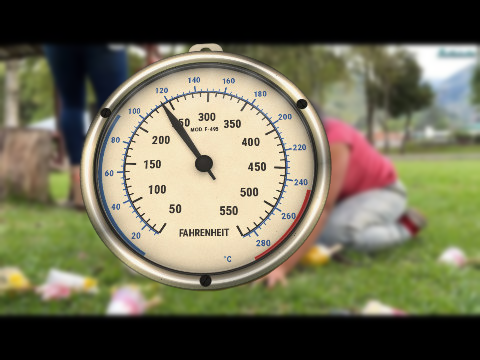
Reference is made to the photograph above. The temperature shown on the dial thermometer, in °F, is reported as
240 °F
